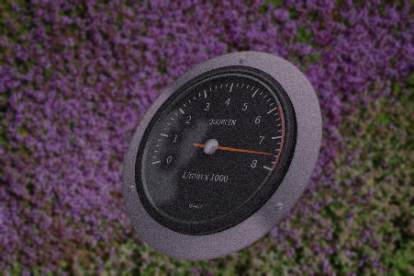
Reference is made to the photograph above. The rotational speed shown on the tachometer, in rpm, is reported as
7600 rpm
